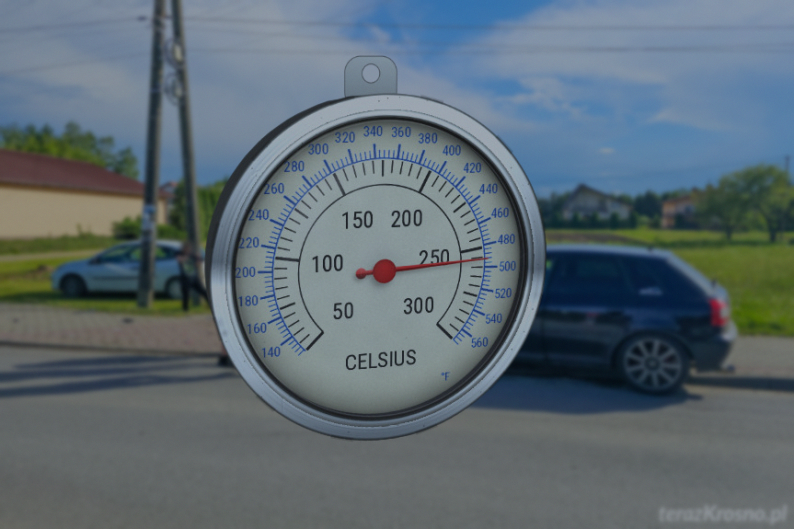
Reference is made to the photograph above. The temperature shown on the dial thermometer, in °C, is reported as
255 °C
